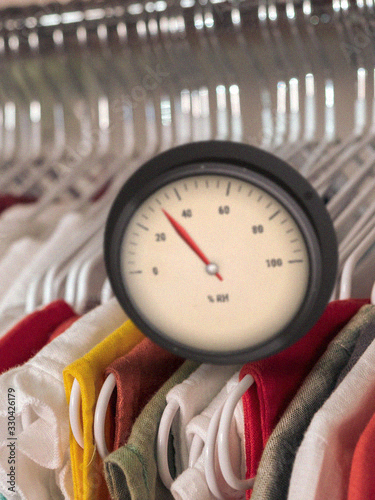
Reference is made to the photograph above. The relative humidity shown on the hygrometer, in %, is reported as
32 %
